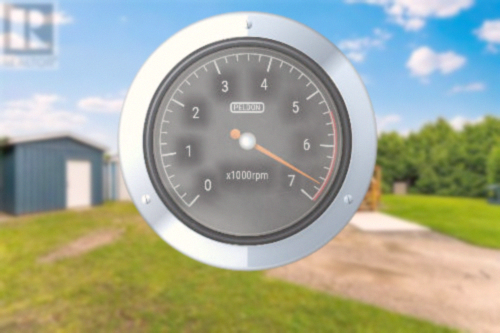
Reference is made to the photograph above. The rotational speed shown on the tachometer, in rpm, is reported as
6700 rpm
